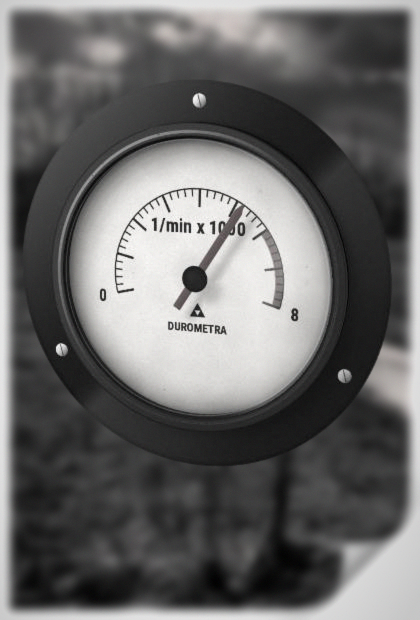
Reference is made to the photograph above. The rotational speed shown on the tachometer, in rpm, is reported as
5200 rpm
